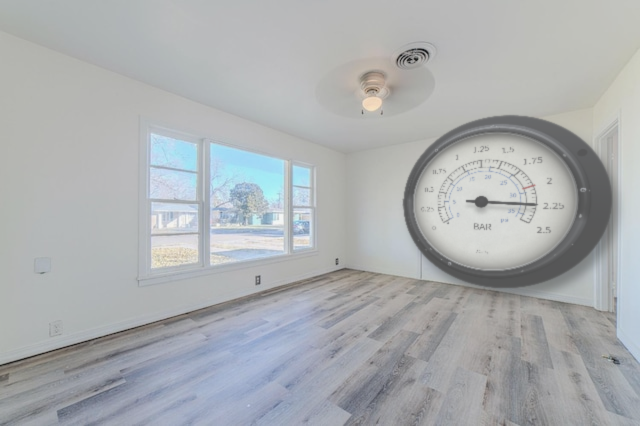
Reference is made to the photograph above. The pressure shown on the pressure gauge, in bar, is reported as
2.25 bar
